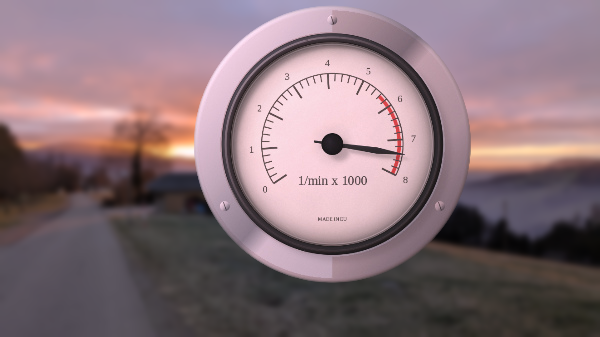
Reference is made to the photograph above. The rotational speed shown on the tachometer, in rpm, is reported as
7400 rpm
